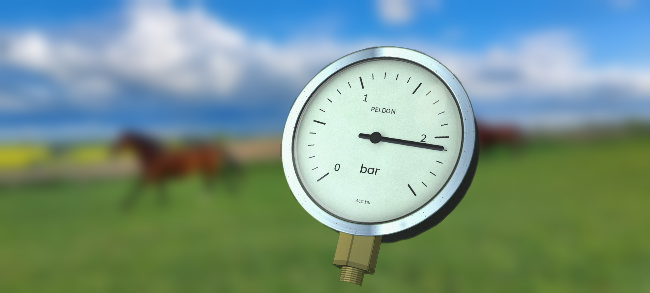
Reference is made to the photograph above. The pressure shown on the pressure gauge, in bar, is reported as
2.1 bar
